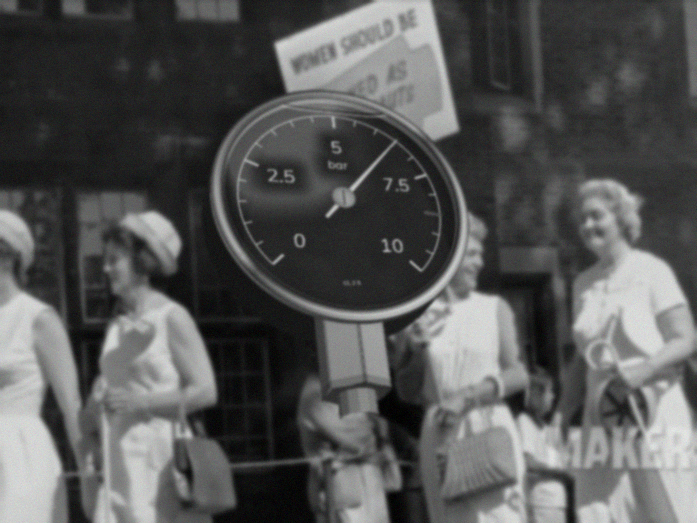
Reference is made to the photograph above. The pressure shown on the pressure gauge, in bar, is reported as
6.5 bar
